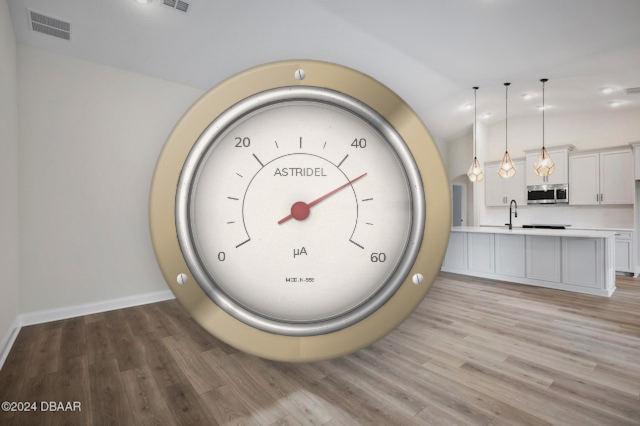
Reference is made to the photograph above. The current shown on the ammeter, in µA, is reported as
45 µA
